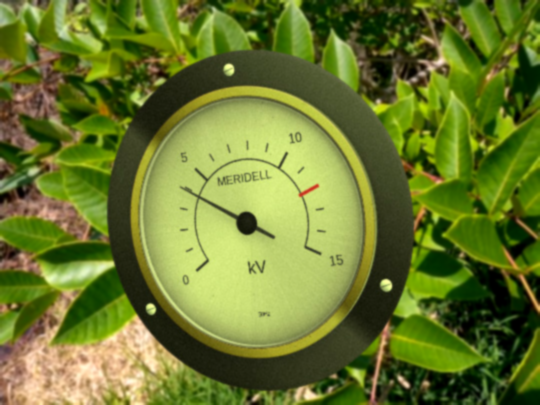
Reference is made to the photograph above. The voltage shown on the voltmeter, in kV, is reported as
4 kV
